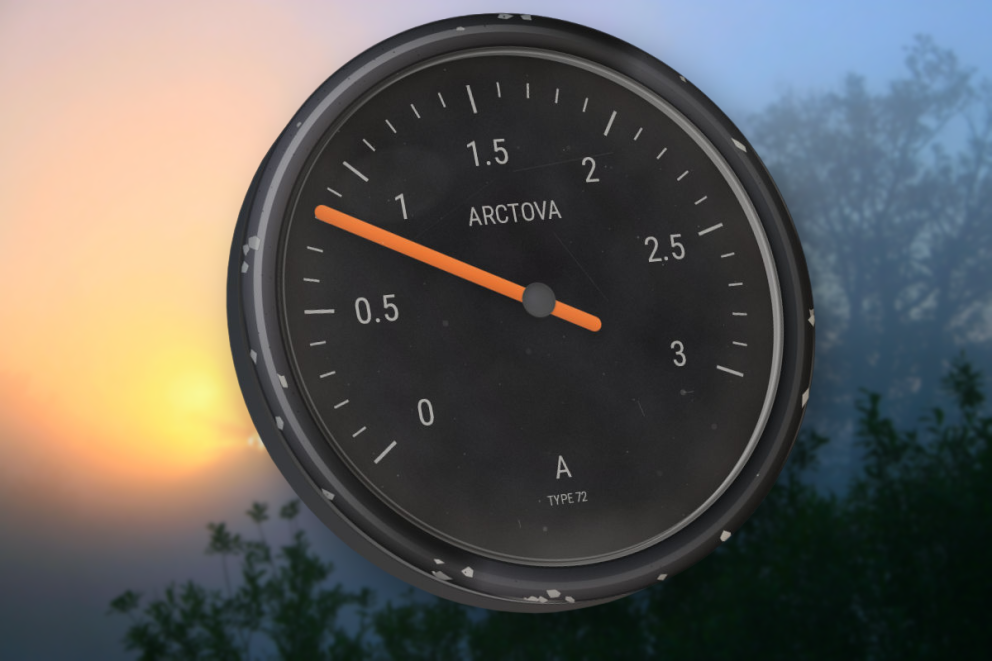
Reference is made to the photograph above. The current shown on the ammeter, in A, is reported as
0.8 A
